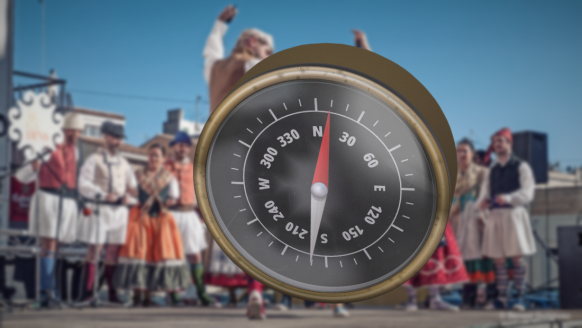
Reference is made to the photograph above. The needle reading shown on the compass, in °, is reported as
10 °
